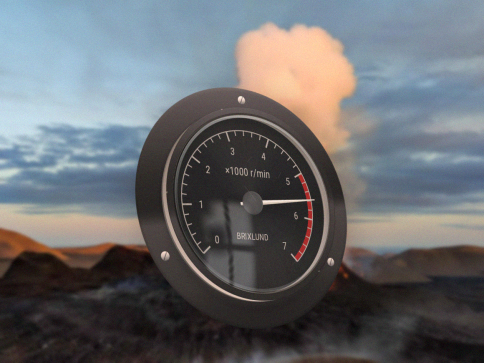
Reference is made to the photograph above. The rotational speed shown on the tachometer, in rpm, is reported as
5600 rpm
